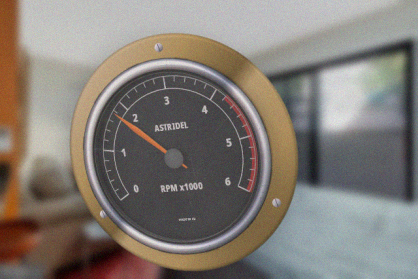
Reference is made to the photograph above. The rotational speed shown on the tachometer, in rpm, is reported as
1800 rpm
